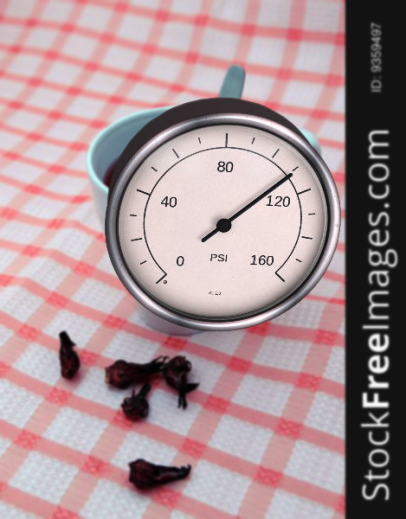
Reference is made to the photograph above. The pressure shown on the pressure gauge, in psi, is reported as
110 psi
